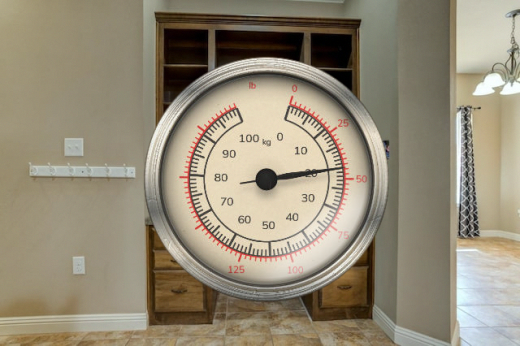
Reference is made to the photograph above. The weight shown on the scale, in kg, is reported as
20 kg
